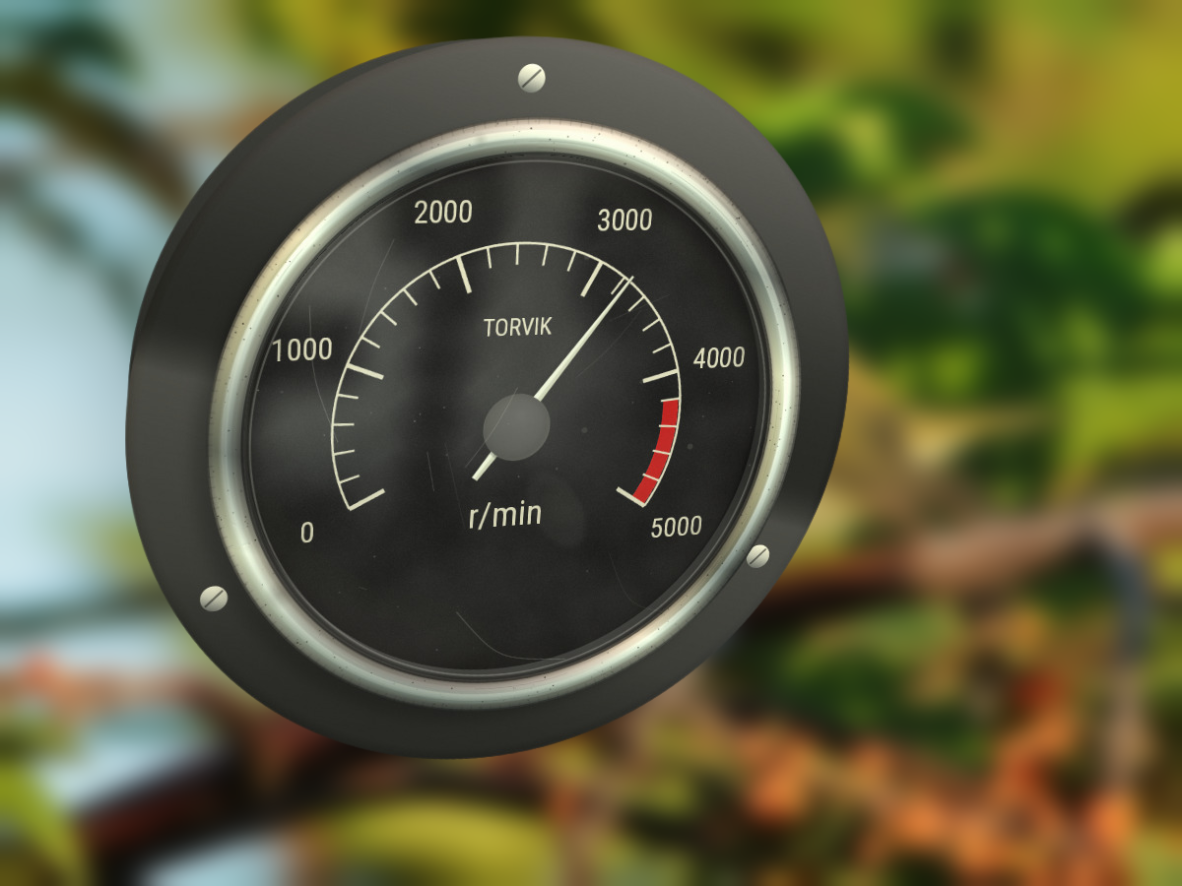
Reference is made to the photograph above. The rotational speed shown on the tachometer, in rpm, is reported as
3200 rpm
